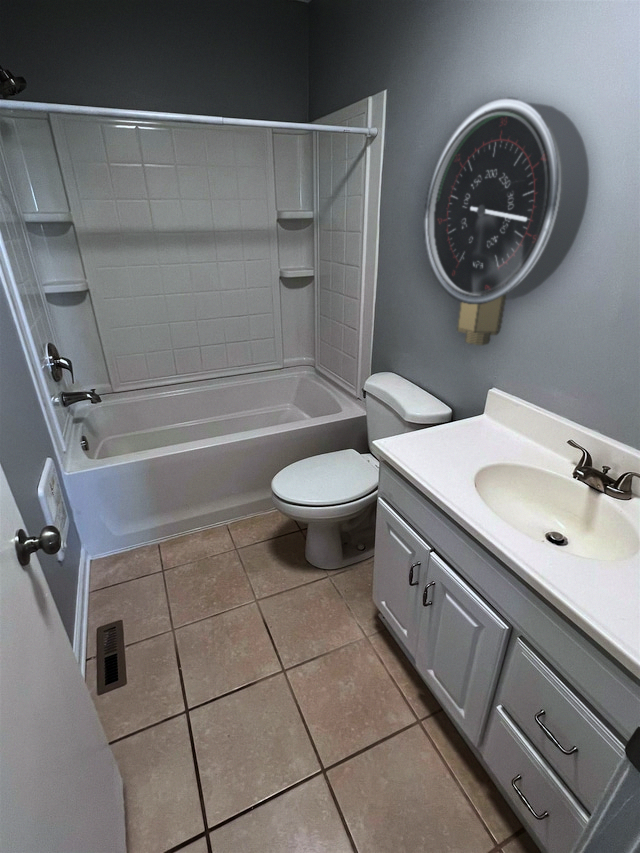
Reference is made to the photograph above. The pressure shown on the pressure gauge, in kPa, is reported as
330 kPa
